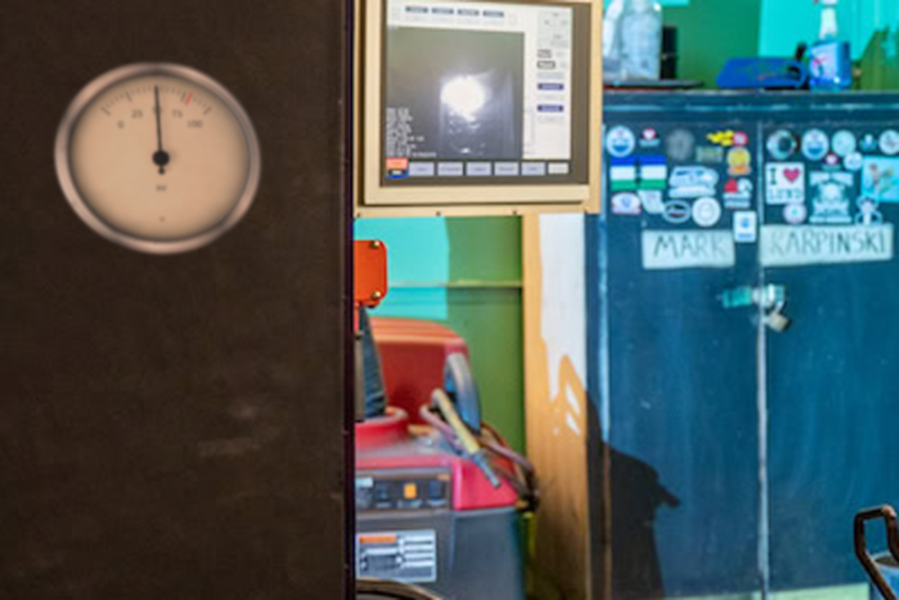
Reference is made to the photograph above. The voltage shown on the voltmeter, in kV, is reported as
50 kV
